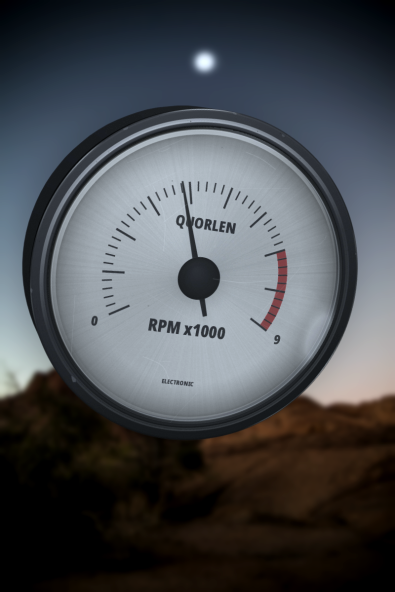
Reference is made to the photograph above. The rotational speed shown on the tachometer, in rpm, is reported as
3800 rpm
